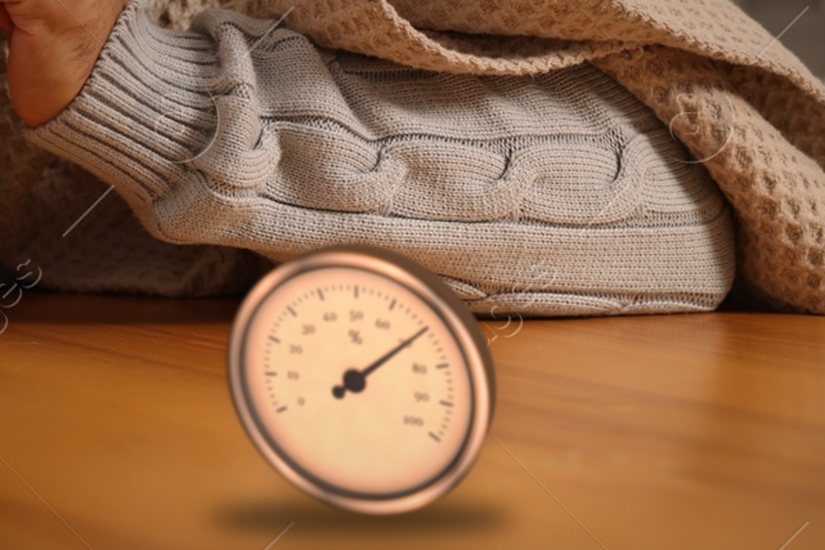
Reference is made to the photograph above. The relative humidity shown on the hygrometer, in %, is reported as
70 %
